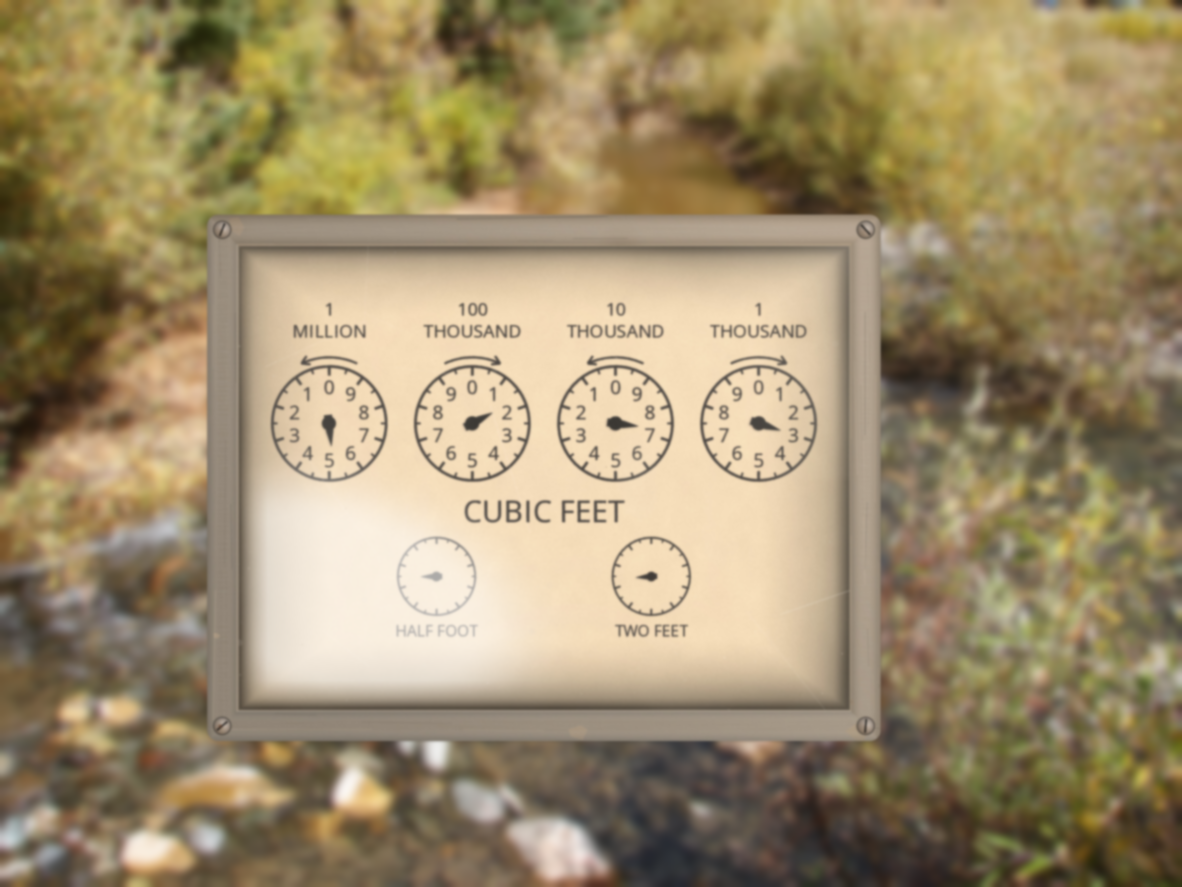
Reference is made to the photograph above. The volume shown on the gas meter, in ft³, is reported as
517300 ft³
